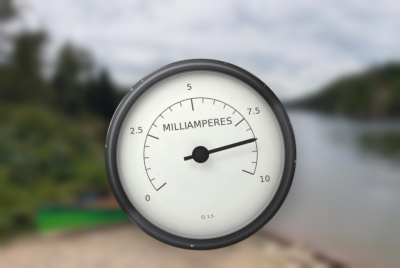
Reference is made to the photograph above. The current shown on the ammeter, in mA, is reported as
8.5 mA
